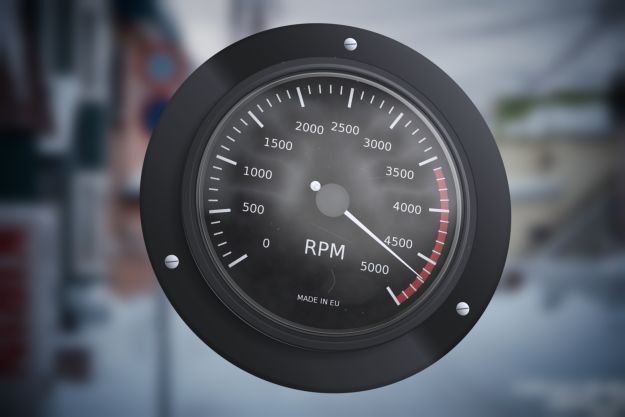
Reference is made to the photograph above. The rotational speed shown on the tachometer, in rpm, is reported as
4700 rpm
